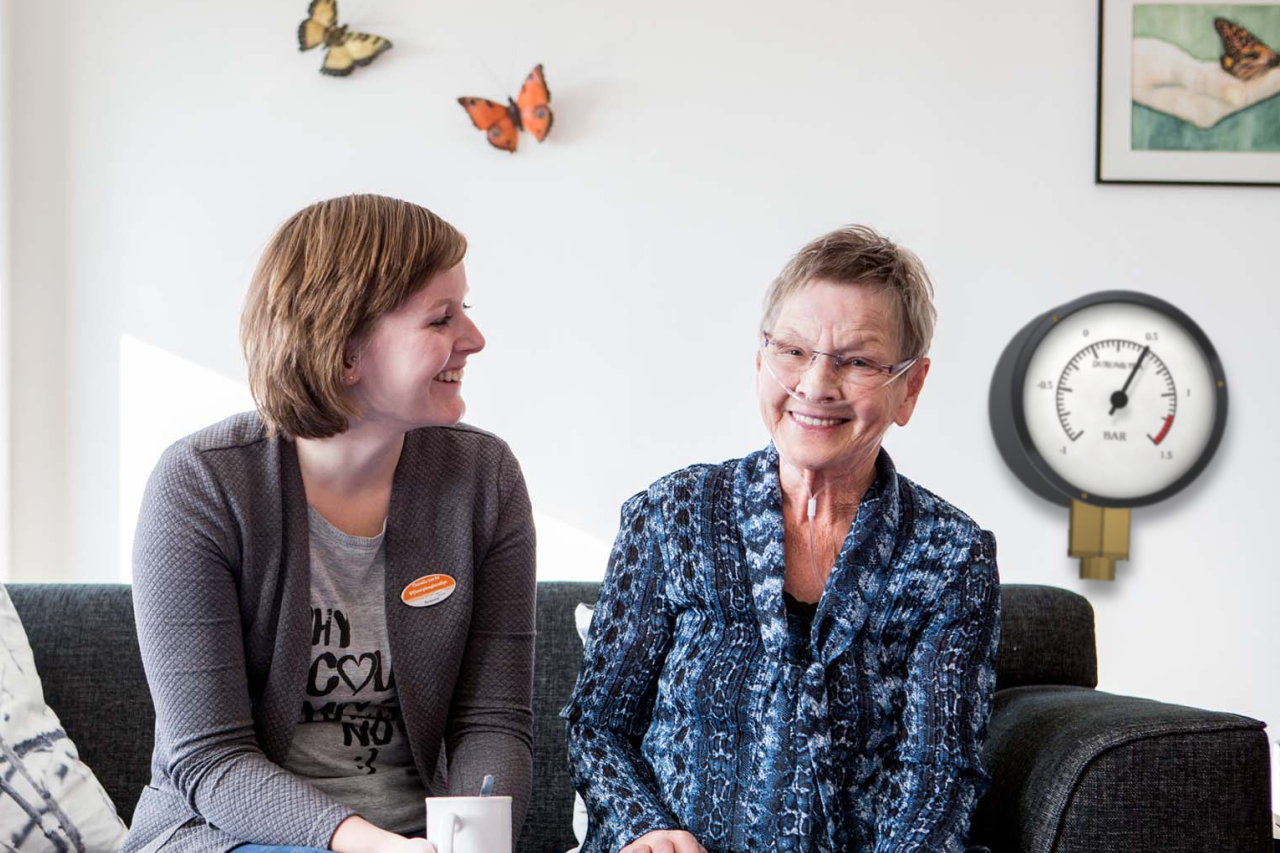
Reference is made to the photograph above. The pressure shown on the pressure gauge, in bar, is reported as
0.5 bar
